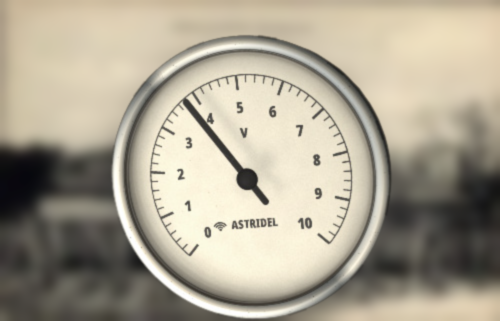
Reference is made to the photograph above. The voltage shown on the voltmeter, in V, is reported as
3.8 V
